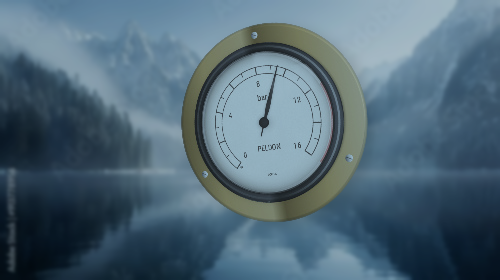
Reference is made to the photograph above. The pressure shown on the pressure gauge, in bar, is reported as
9.5 bar
